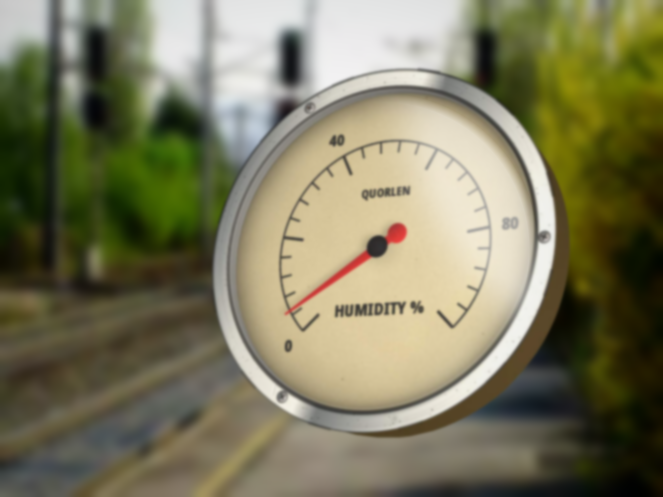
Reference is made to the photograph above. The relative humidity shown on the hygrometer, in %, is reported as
4 %
